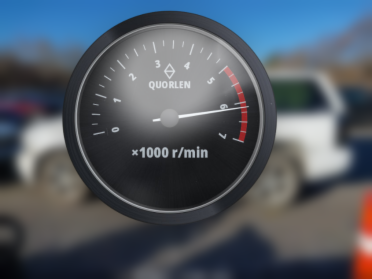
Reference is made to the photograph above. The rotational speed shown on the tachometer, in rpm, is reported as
6125 rpm
